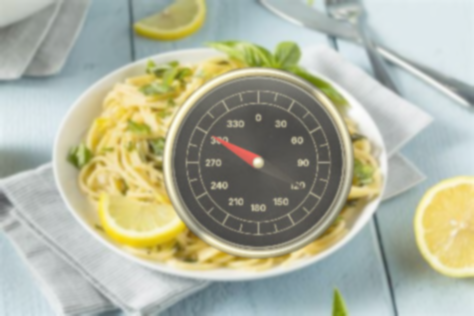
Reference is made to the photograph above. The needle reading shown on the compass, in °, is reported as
300 °
